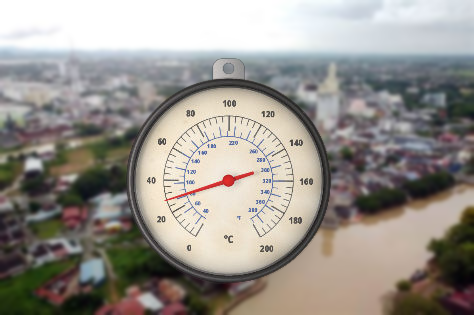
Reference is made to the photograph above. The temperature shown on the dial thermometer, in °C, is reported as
28 °C
